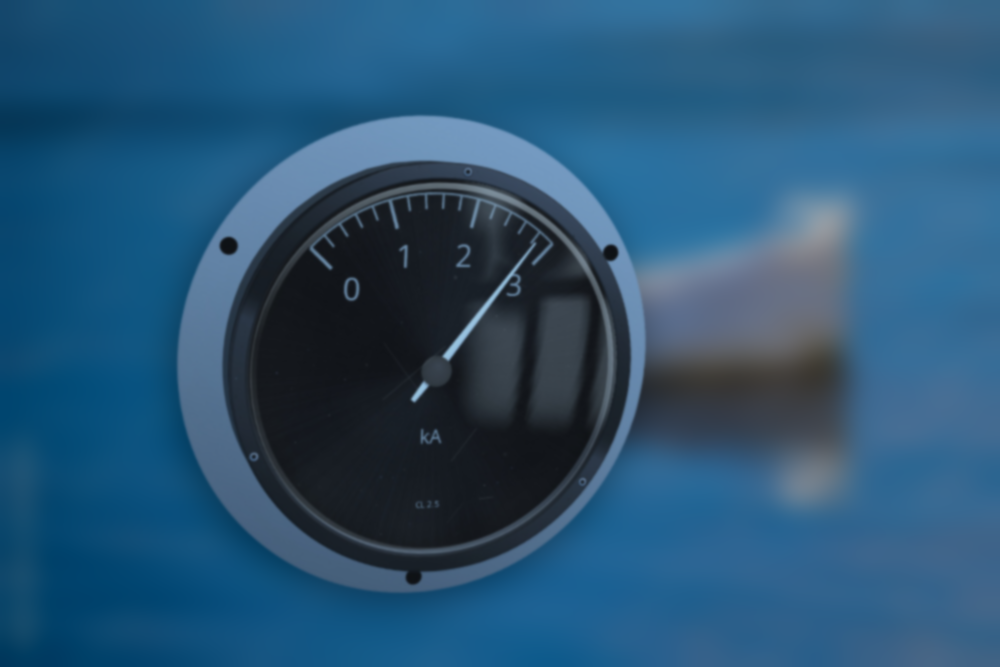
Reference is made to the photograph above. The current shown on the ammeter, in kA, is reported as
2.8 kA
